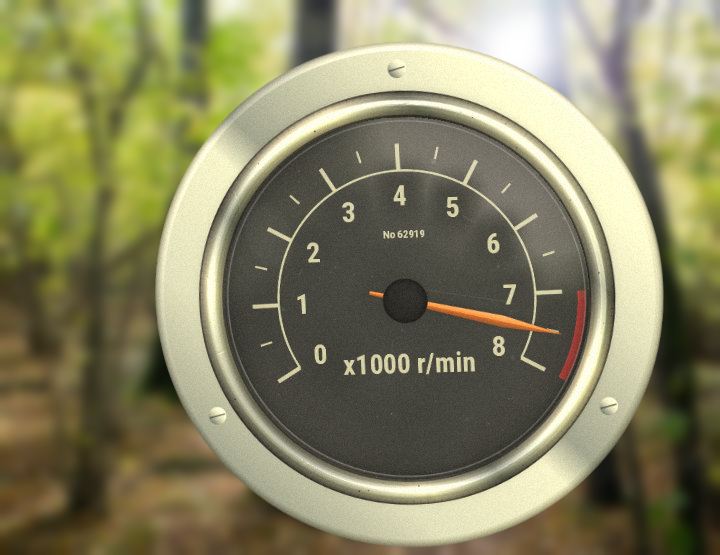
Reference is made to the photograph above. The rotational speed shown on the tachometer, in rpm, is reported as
7500 rpm
